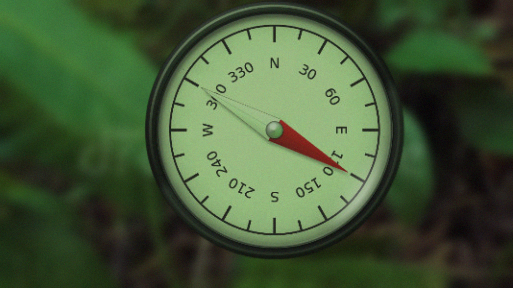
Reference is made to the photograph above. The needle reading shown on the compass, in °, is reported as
120 °
